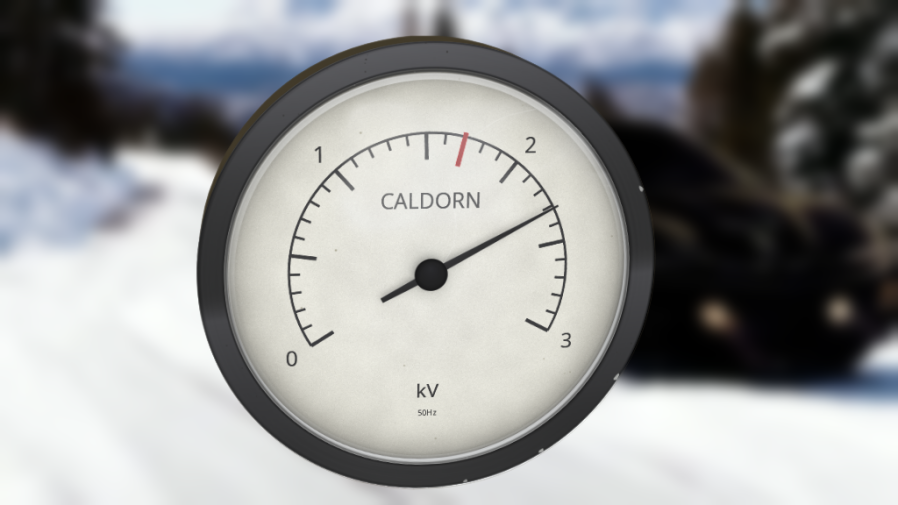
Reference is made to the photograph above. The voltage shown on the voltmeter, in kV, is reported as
2.3 kV
